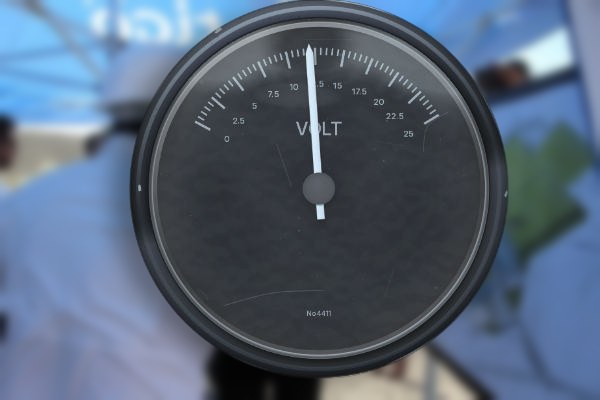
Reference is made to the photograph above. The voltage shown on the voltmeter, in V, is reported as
12 V
